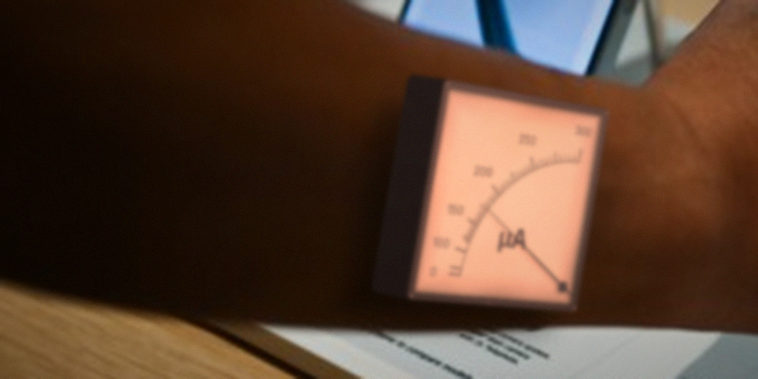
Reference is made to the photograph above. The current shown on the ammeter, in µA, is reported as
175 µA
